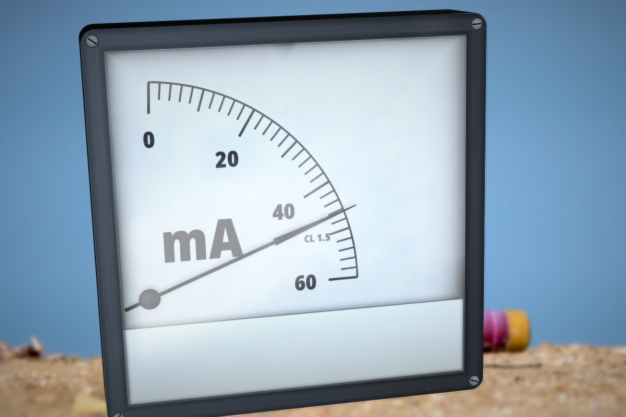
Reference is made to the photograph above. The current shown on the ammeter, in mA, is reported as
46 mA
